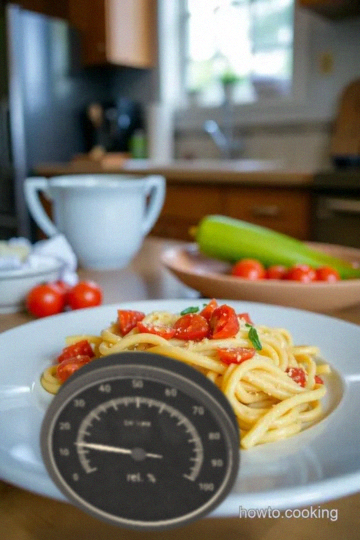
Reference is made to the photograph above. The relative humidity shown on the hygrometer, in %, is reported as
15 %
